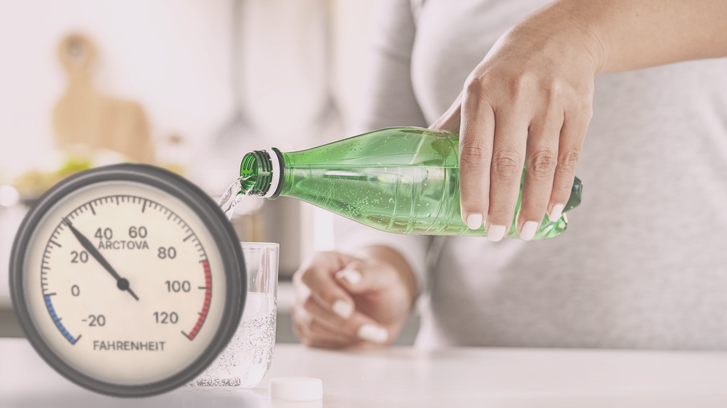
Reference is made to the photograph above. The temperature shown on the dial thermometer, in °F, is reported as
30 °F
